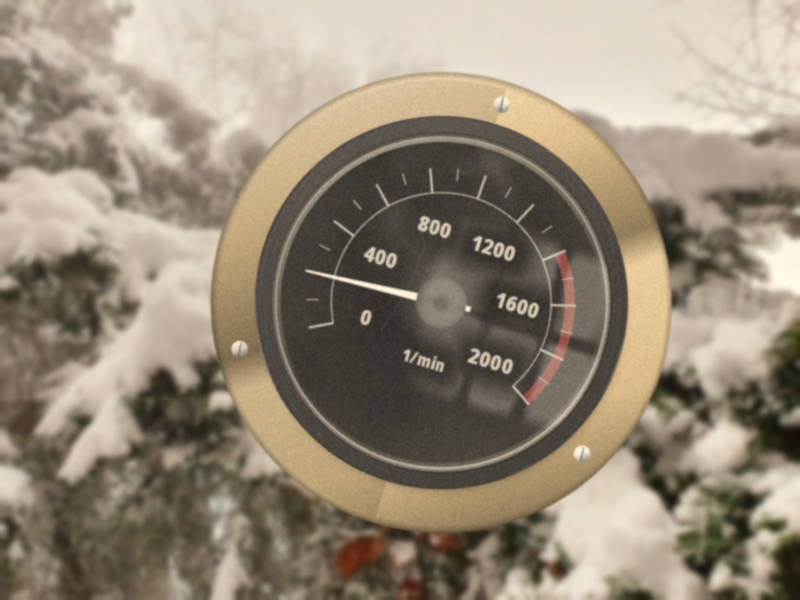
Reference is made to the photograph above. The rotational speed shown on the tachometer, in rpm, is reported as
200 rpm
